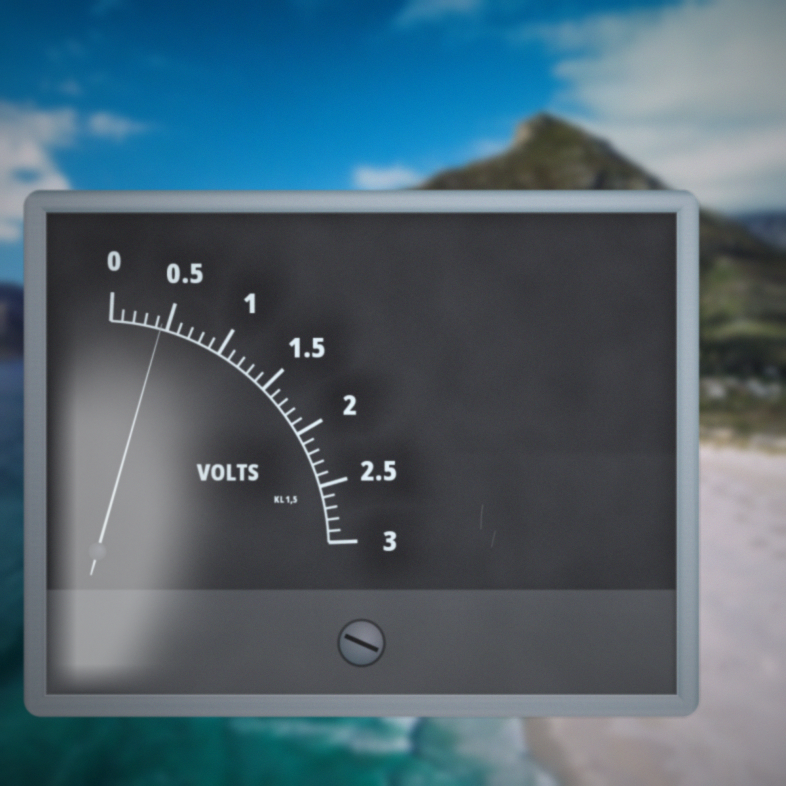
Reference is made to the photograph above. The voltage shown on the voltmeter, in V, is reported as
0.45 V
